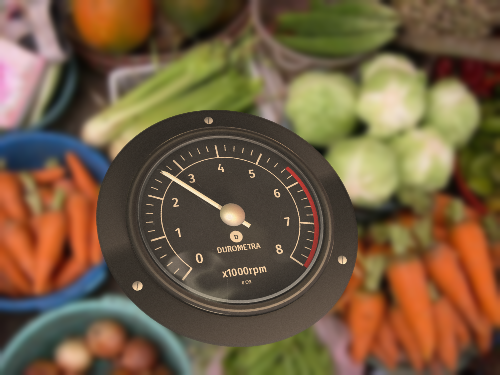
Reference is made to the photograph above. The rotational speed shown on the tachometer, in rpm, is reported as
2600 rpm
